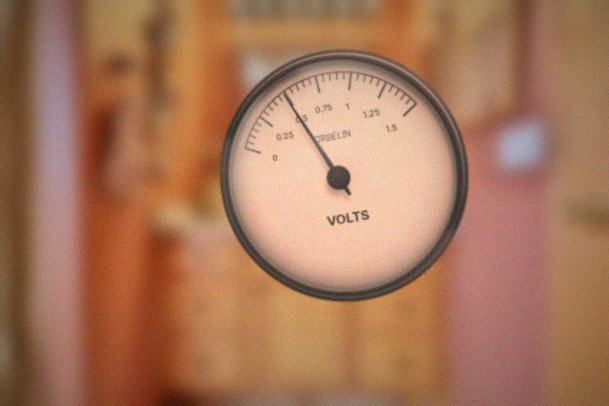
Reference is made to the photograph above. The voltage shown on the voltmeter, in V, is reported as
0.5 V
